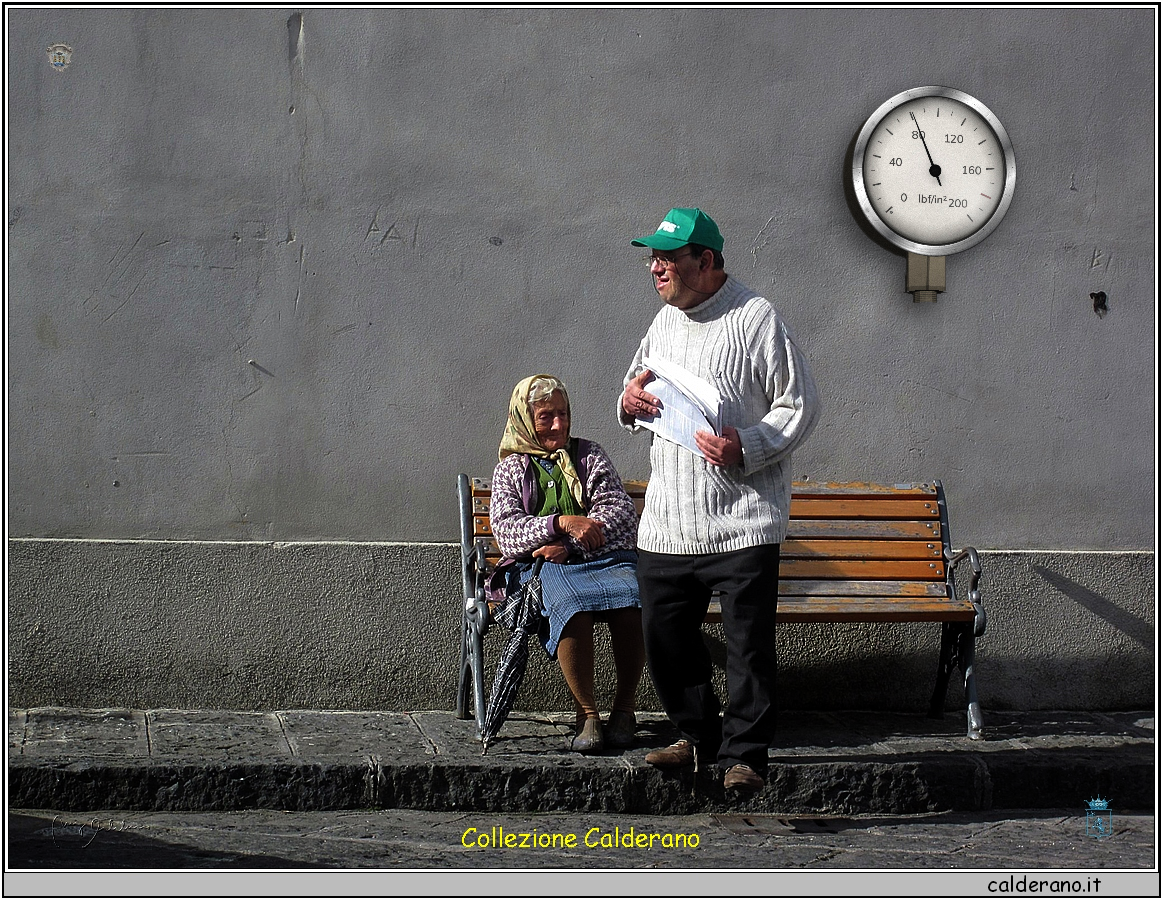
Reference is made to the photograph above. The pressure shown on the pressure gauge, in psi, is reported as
80 psi
